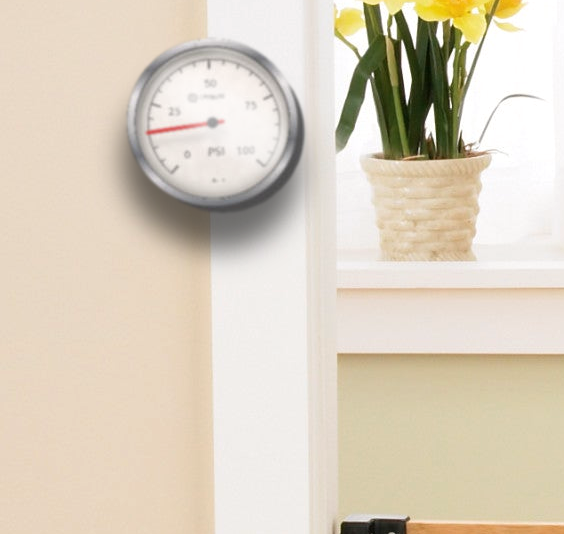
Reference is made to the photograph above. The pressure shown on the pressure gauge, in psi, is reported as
15 psi
